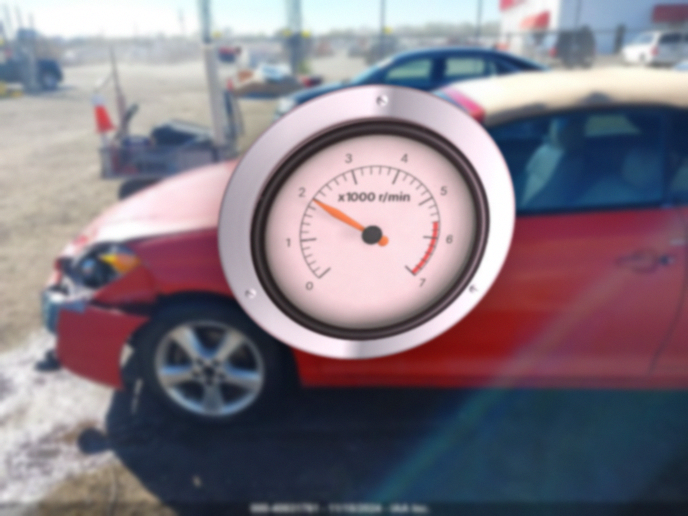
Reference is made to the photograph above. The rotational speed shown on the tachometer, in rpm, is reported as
2000 rpm
